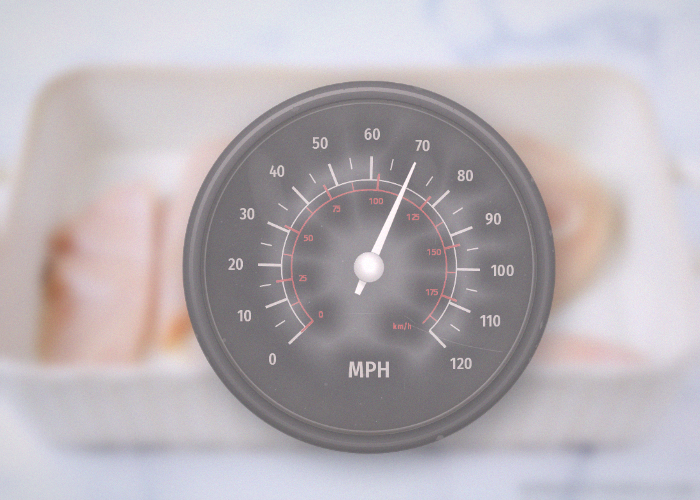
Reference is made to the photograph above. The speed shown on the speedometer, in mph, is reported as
70 mph
